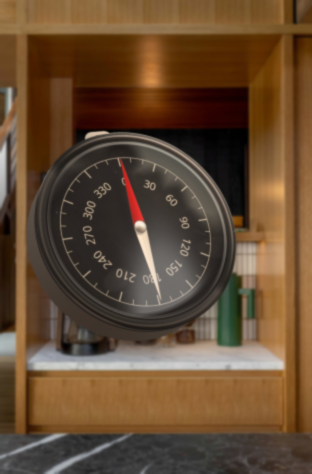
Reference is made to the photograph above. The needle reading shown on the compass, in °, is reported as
0 °
